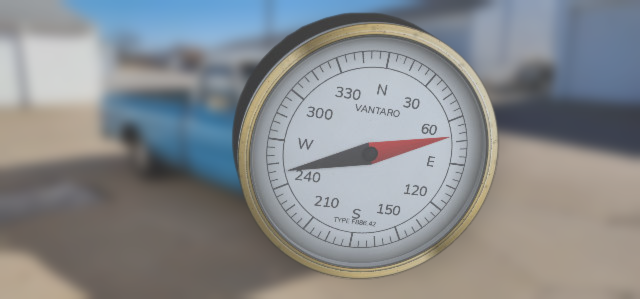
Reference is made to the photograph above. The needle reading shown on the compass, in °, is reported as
70 °
